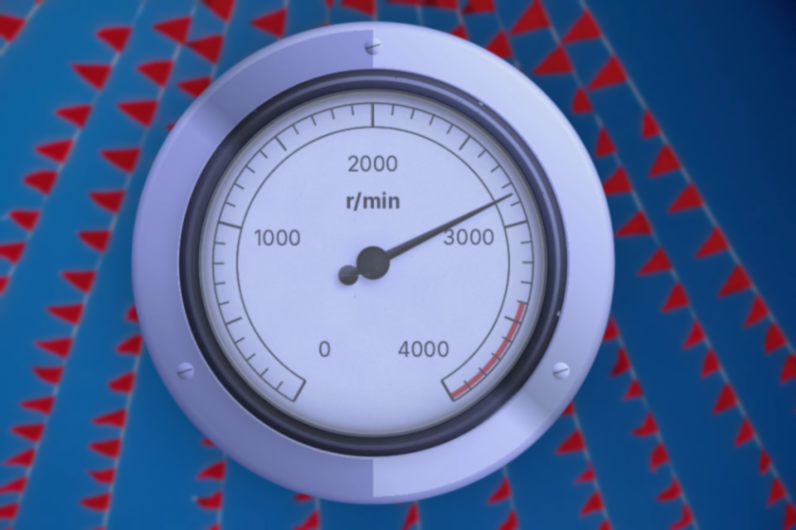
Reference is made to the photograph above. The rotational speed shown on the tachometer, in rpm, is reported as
2850 rpm
